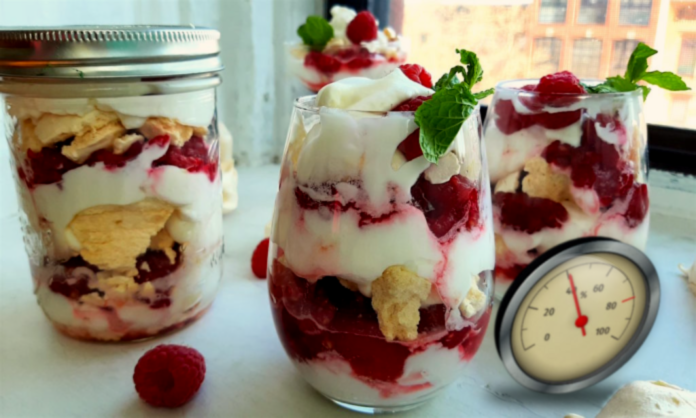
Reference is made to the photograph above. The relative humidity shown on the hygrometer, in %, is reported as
40 %
